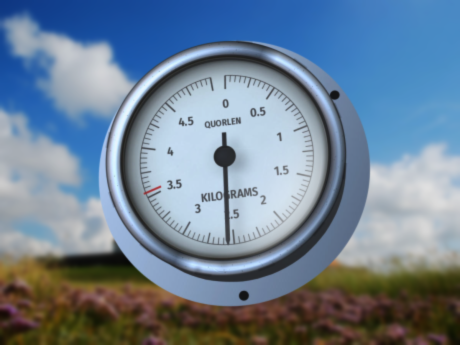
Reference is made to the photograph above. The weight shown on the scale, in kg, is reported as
2.55 kg
